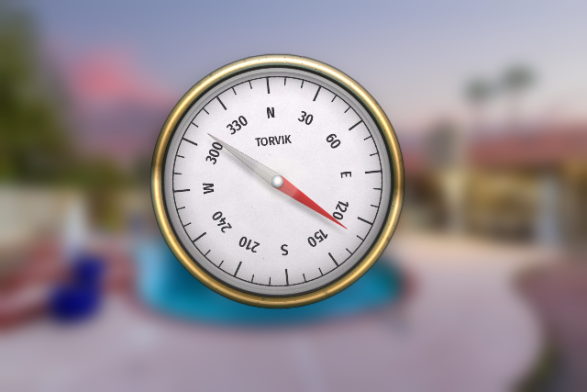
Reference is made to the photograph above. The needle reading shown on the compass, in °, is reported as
130 °
